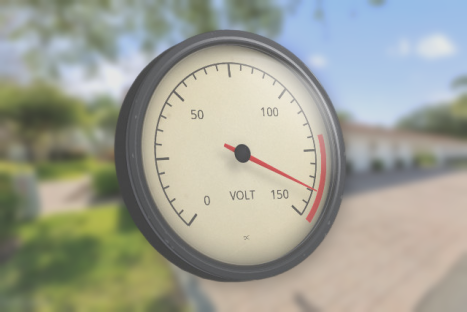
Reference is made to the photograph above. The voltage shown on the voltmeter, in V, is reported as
140 V
